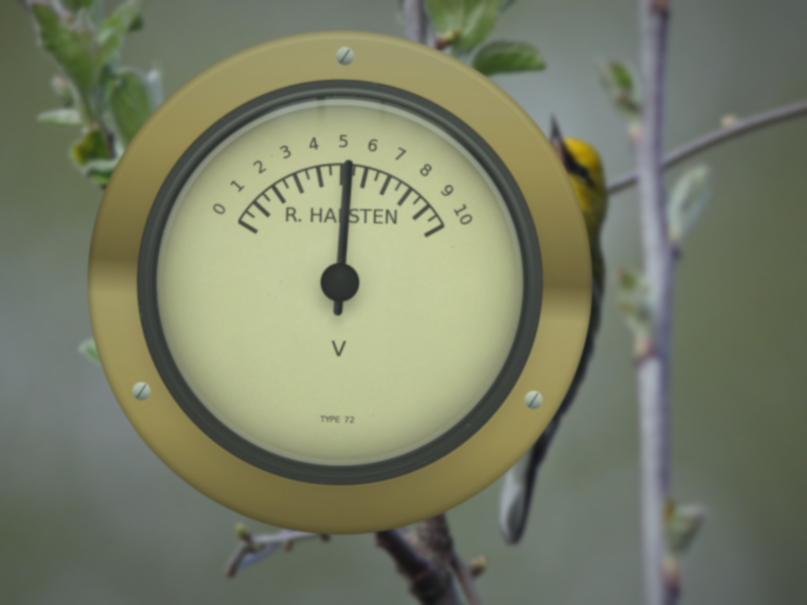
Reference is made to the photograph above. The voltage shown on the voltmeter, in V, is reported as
5.25 V
